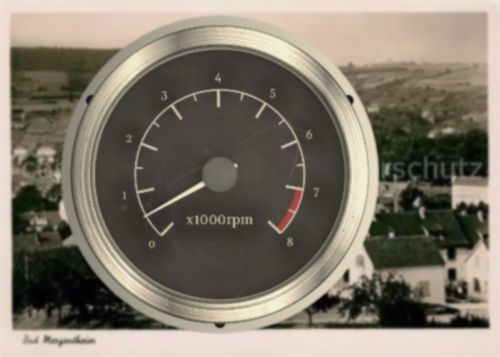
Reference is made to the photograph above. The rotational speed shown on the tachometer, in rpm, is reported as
500 rpm
